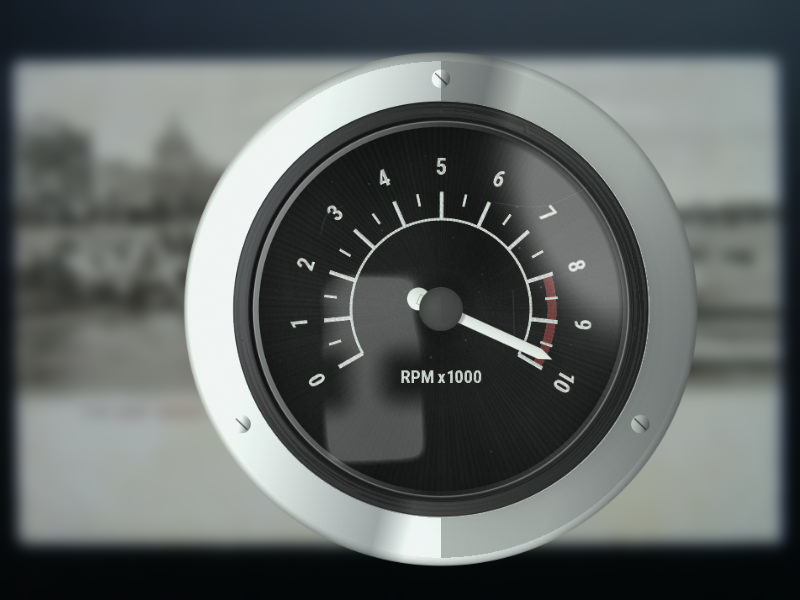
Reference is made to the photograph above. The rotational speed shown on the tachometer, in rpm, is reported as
9750 rpm
